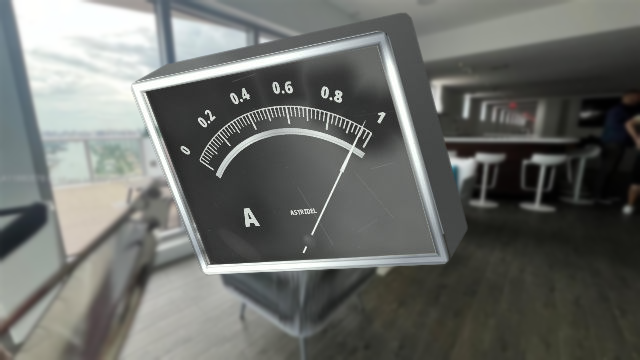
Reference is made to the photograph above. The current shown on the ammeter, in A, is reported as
0.96 A
